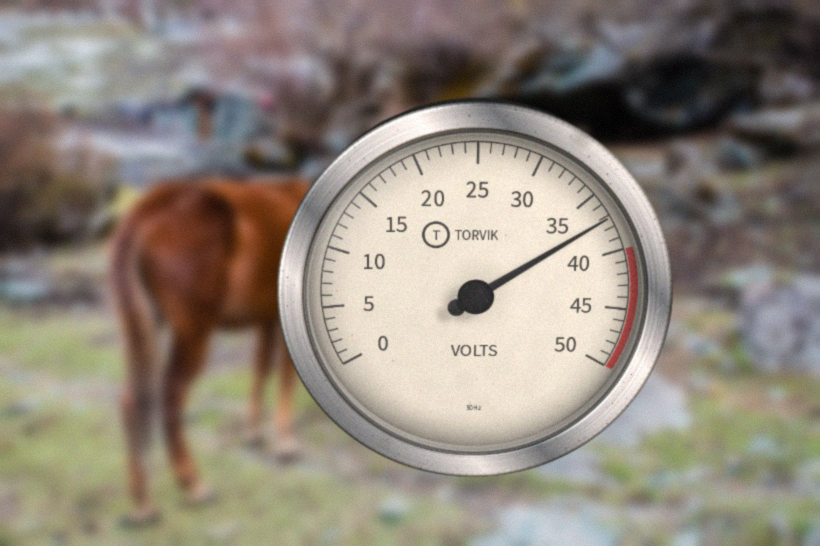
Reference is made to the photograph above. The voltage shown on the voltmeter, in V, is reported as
37 V
